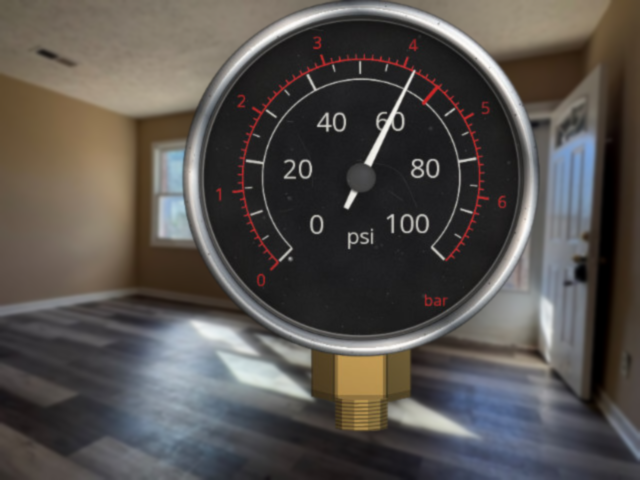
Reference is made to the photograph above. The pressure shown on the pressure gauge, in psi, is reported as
60 psi
